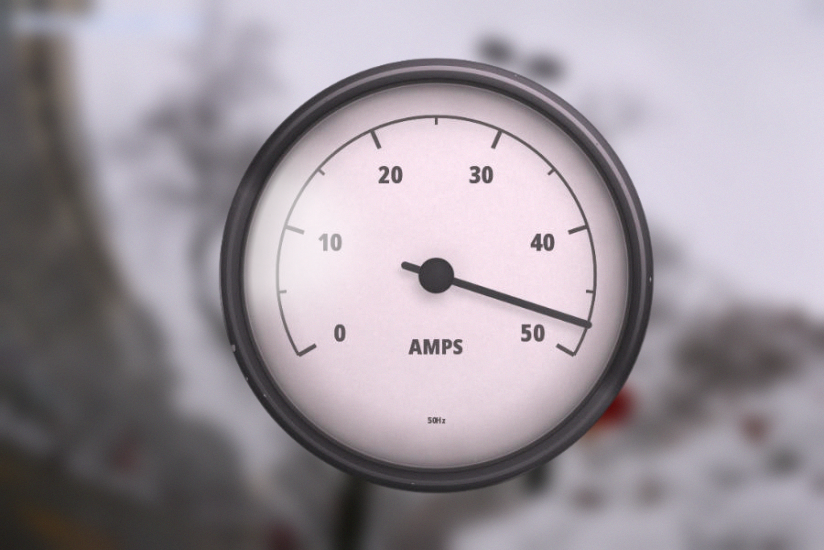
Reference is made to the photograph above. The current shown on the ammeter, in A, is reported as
47.5 A
